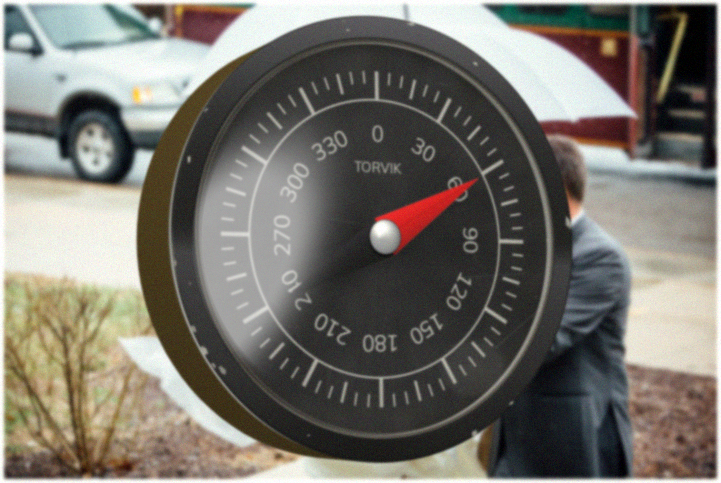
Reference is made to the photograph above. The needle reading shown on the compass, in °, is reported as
60 °
